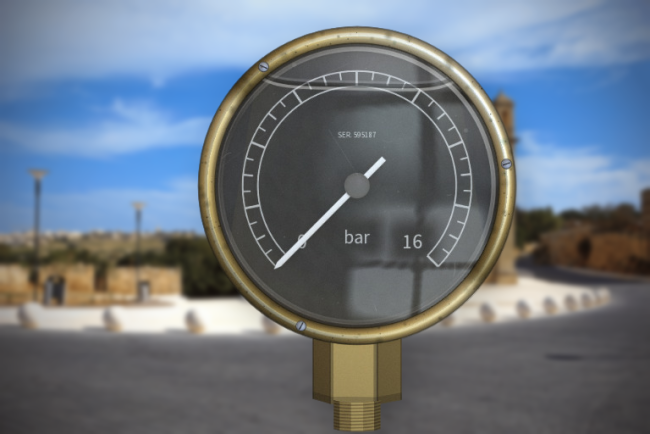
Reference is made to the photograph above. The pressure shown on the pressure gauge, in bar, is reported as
0 bar
